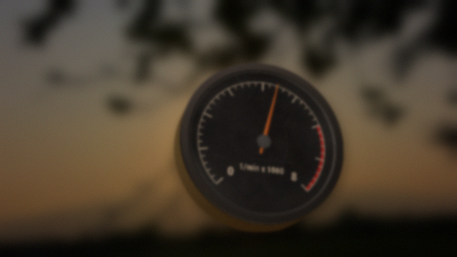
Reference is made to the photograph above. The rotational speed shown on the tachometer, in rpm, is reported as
4400 rpm
